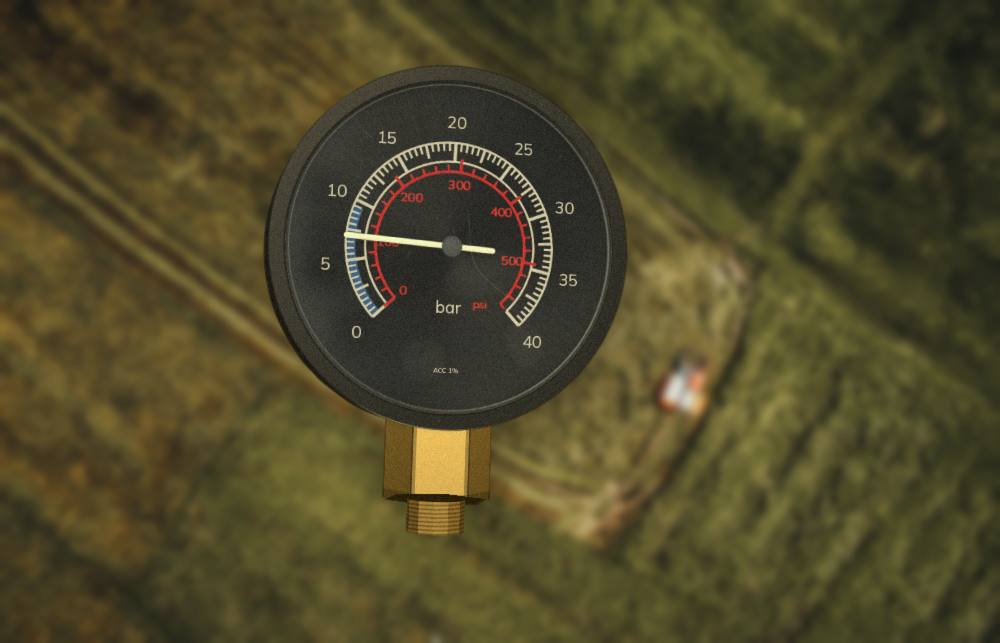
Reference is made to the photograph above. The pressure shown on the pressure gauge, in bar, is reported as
7 bar
